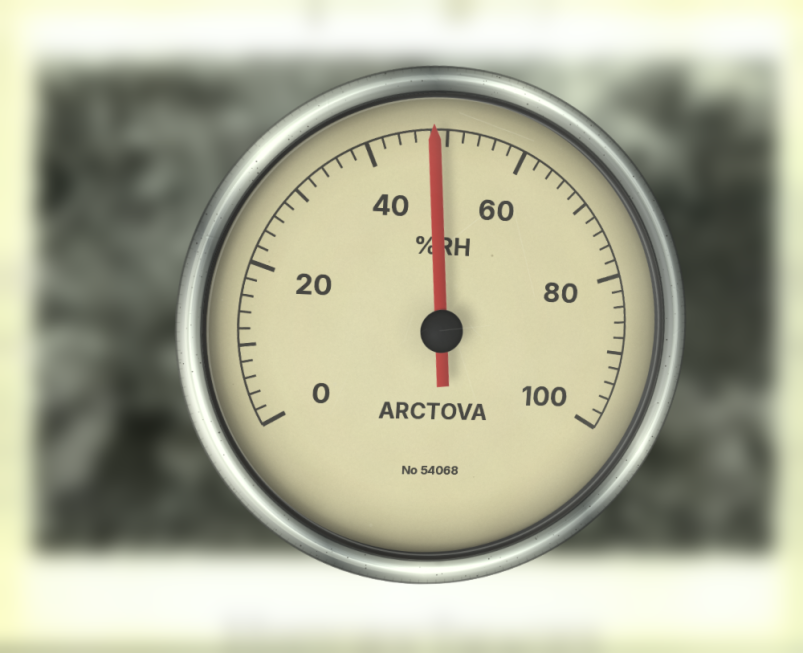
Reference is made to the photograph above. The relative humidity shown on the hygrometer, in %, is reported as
48 %
